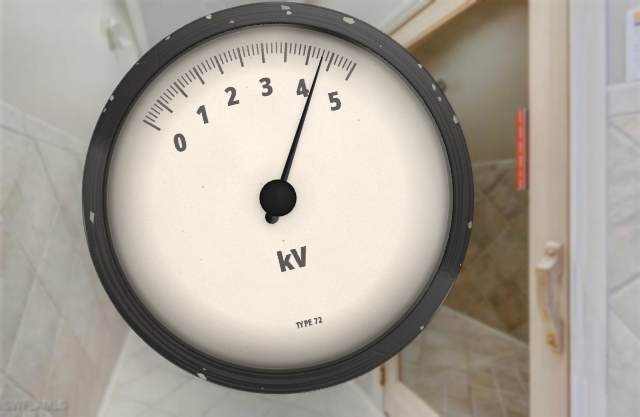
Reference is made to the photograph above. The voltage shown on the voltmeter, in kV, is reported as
4.3 kV
